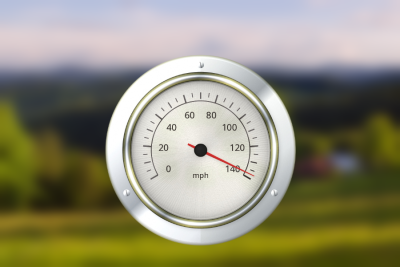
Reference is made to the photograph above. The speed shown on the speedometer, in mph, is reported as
137.5 mph
